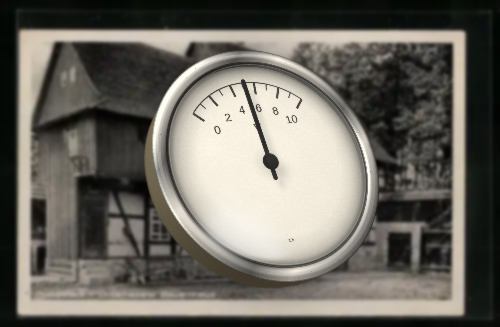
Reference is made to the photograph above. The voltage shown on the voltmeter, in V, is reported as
5 V
